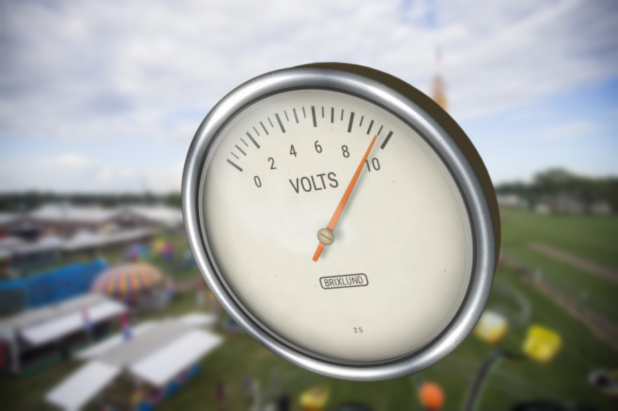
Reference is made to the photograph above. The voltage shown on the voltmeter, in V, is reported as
9.5 V
